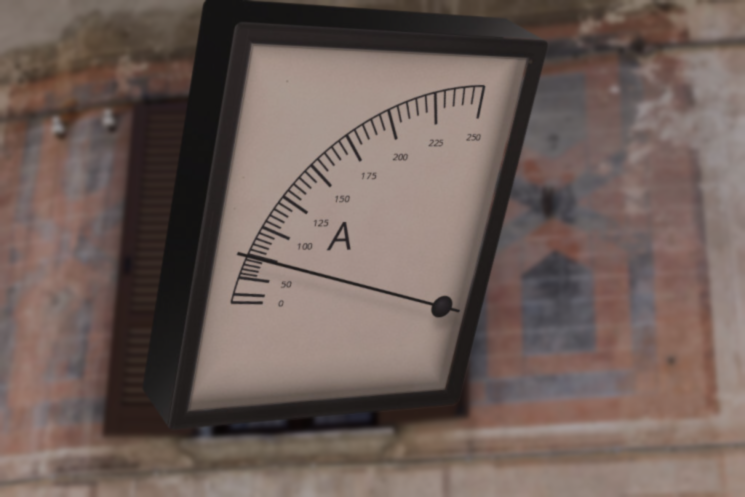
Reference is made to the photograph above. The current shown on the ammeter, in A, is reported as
75 A
